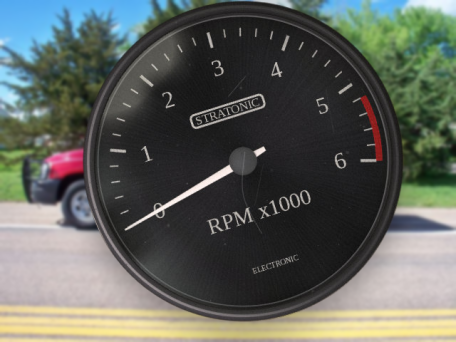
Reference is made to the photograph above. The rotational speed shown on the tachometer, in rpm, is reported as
0 rpm
